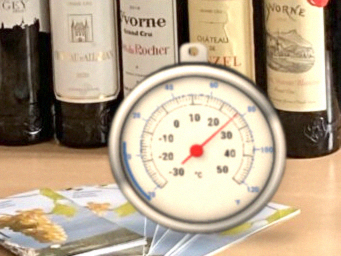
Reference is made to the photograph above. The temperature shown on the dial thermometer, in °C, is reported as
25 °C
